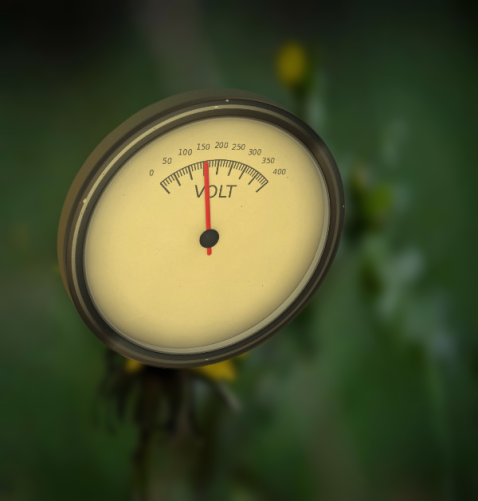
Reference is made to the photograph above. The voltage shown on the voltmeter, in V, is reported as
150 V
